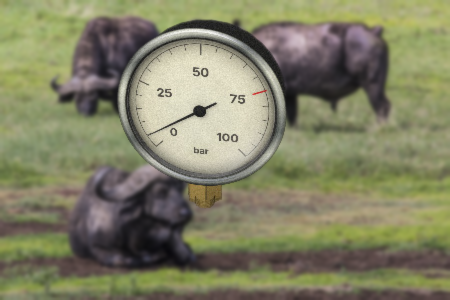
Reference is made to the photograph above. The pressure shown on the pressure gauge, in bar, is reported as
5 bar
